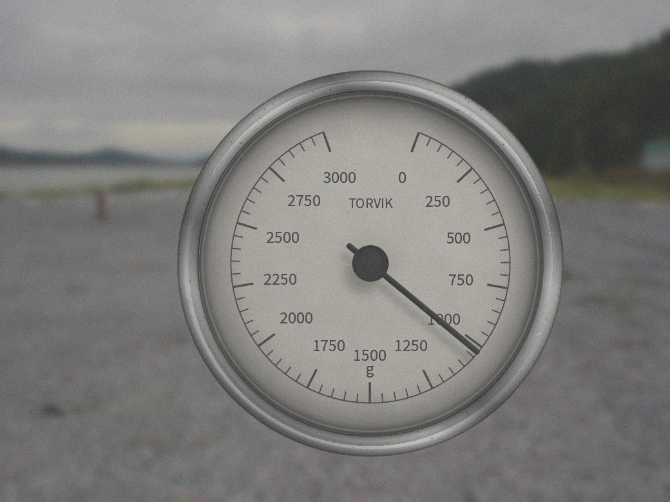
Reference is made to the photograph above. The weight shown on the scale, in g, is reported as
1025 g
